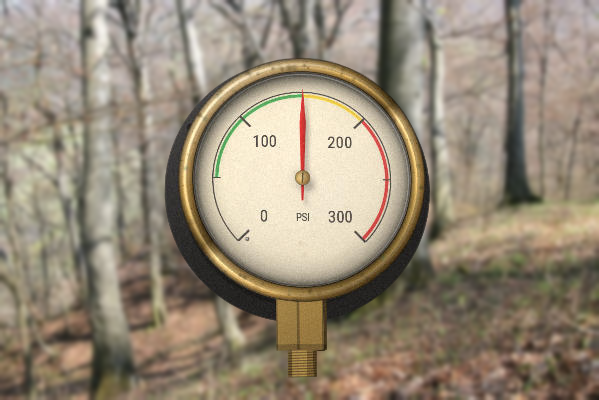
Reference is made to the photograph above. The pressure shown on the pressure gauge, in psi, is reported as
150 psi
